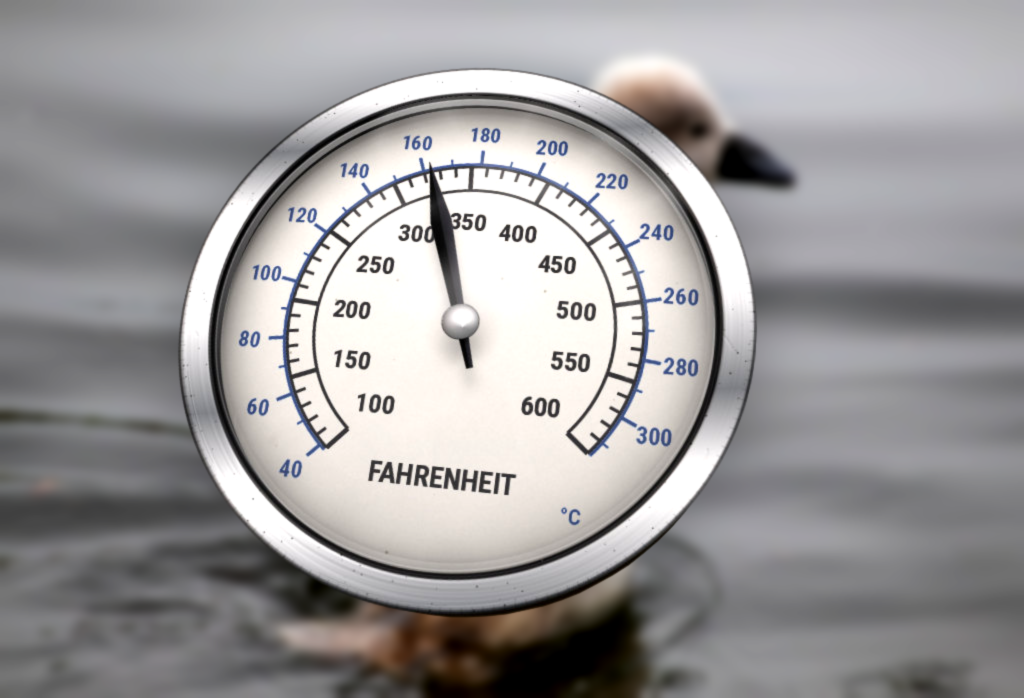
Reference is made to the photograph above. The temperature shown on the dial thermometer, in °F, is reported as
325 °F
